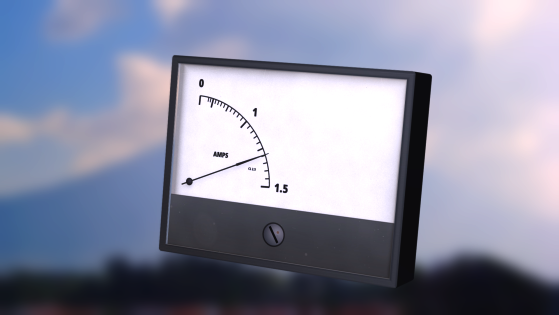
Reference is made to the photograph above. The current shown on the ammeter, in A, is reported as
1.3 A
